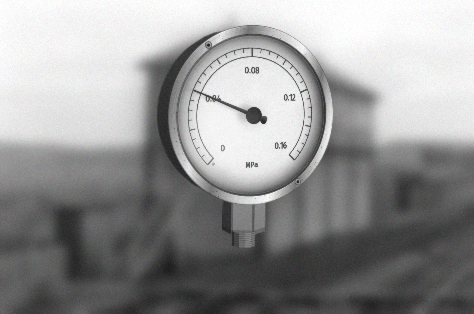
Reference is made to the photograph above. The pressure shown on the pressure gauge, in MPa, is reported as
0.04 MPa
